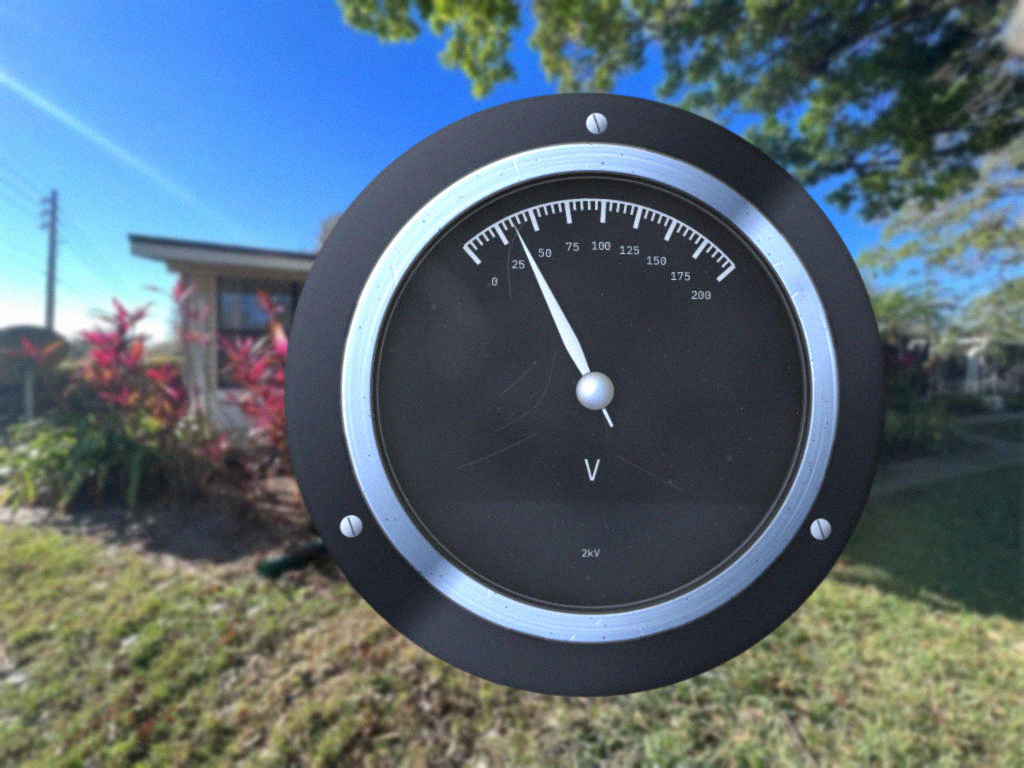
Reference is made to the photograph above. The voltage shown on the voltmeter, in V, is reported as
35 V
